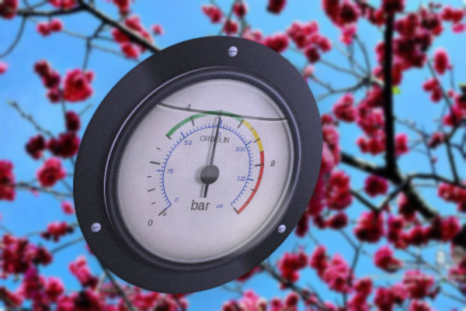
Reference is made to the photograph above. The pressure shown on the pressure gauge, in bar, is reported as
5 bar
